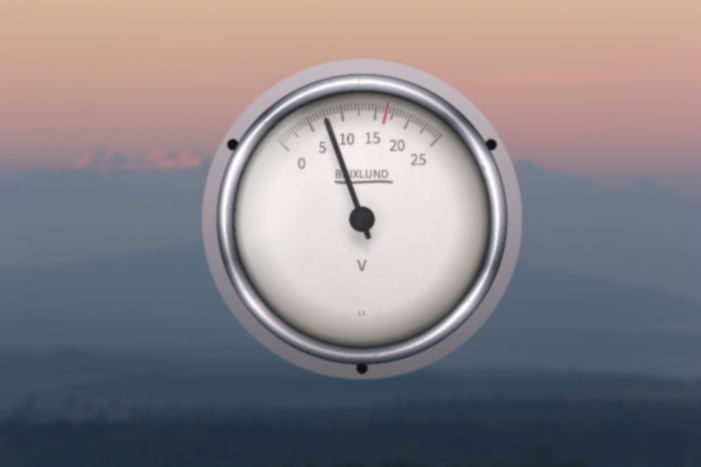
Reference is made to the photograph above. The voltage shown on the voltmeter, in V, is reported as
7.5 V
